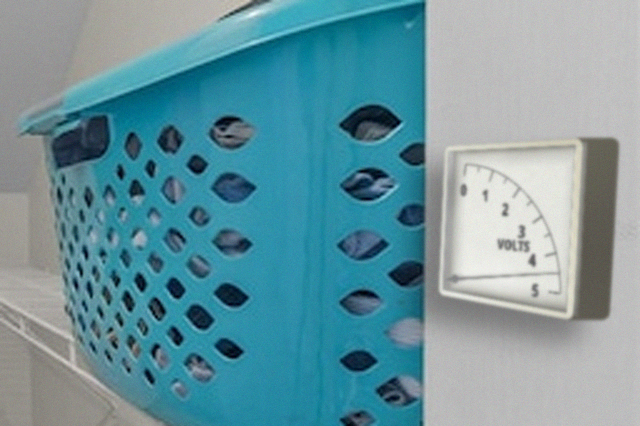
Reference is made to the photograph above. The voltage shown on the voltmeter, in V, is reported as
4.5 V
